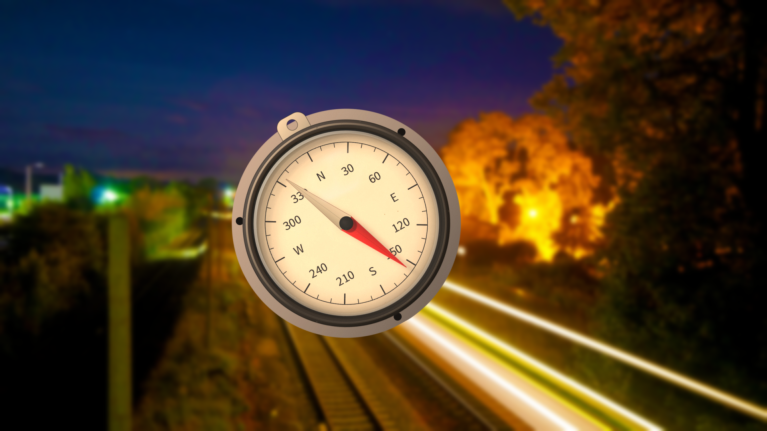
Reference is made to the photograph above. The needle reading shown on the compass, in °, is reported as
155 °
